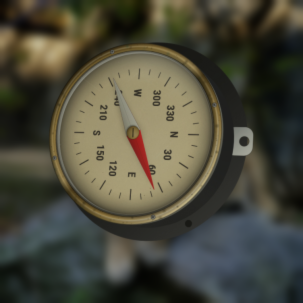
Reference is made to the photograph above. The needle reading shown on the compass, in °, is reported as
65 °
